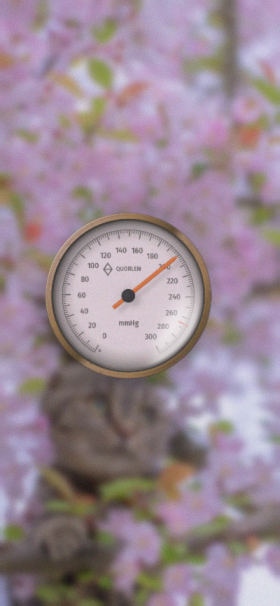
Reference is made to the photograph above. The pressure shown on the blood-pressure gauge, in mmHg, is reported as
200 mmHg
